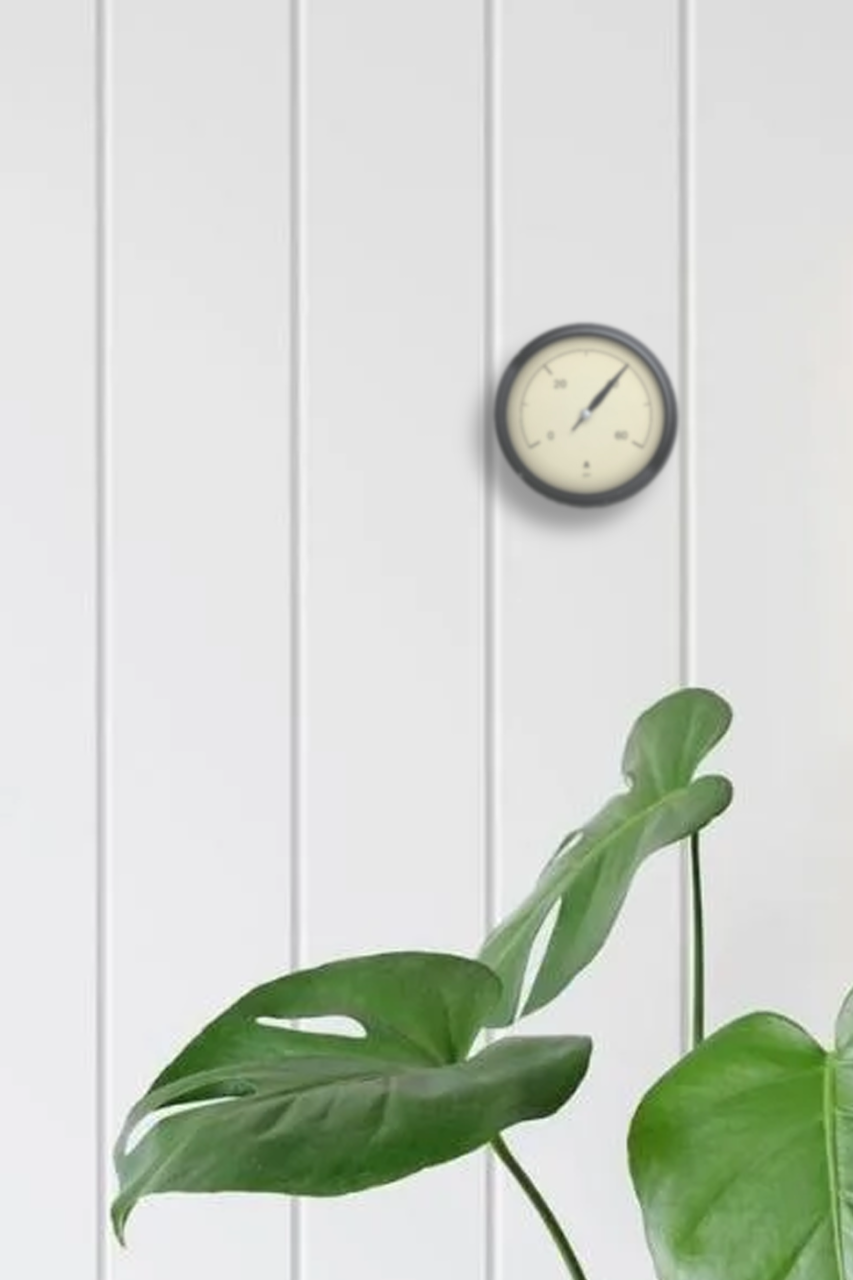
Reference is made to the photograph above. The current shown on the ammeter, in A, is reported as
40 A
